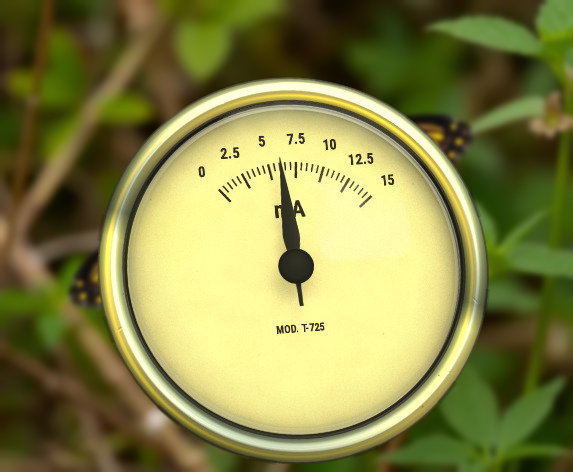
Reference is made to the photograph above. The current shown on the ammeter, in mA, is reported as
6 mA
